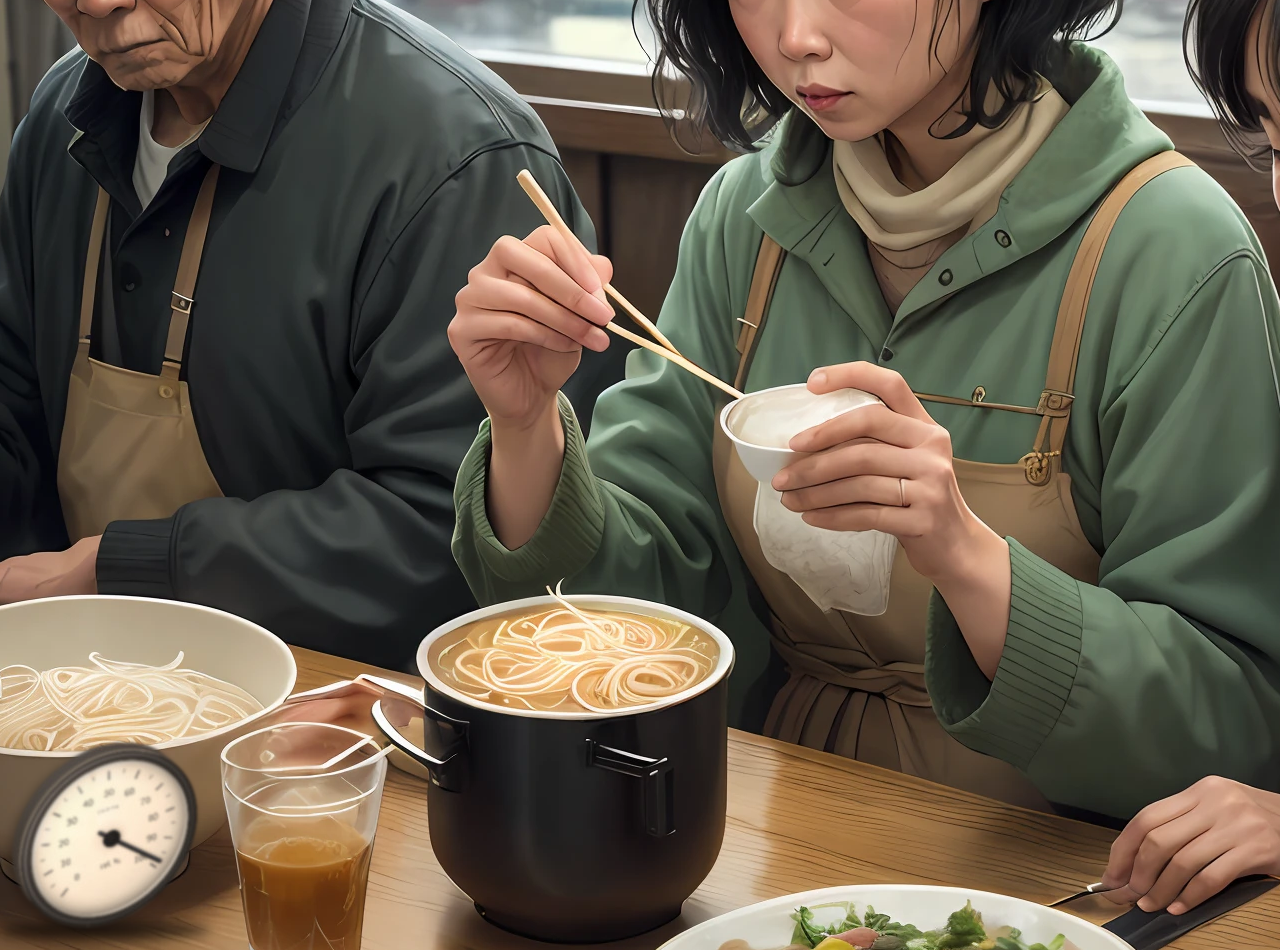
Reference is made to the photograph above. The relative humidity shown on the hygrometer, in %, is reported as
97.5 %
